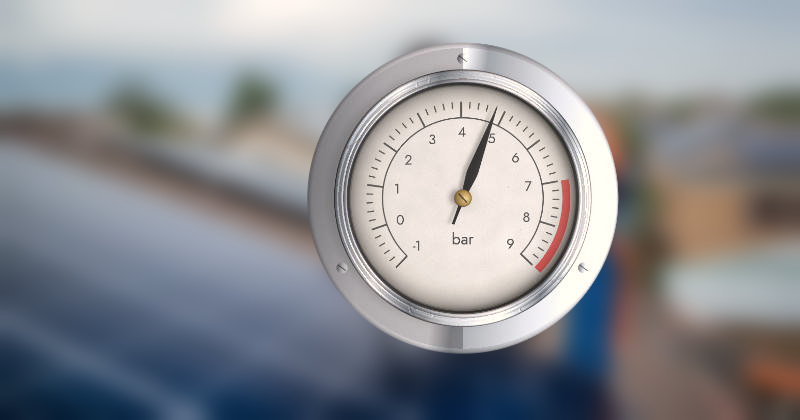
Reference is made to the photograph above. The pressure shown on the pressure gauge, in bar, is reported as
4.8 bar
